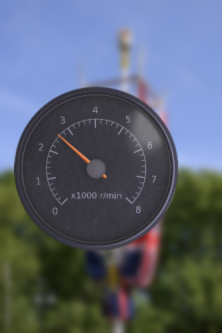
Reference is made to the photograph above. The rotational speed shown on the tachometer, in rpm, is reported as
2600 rpm
